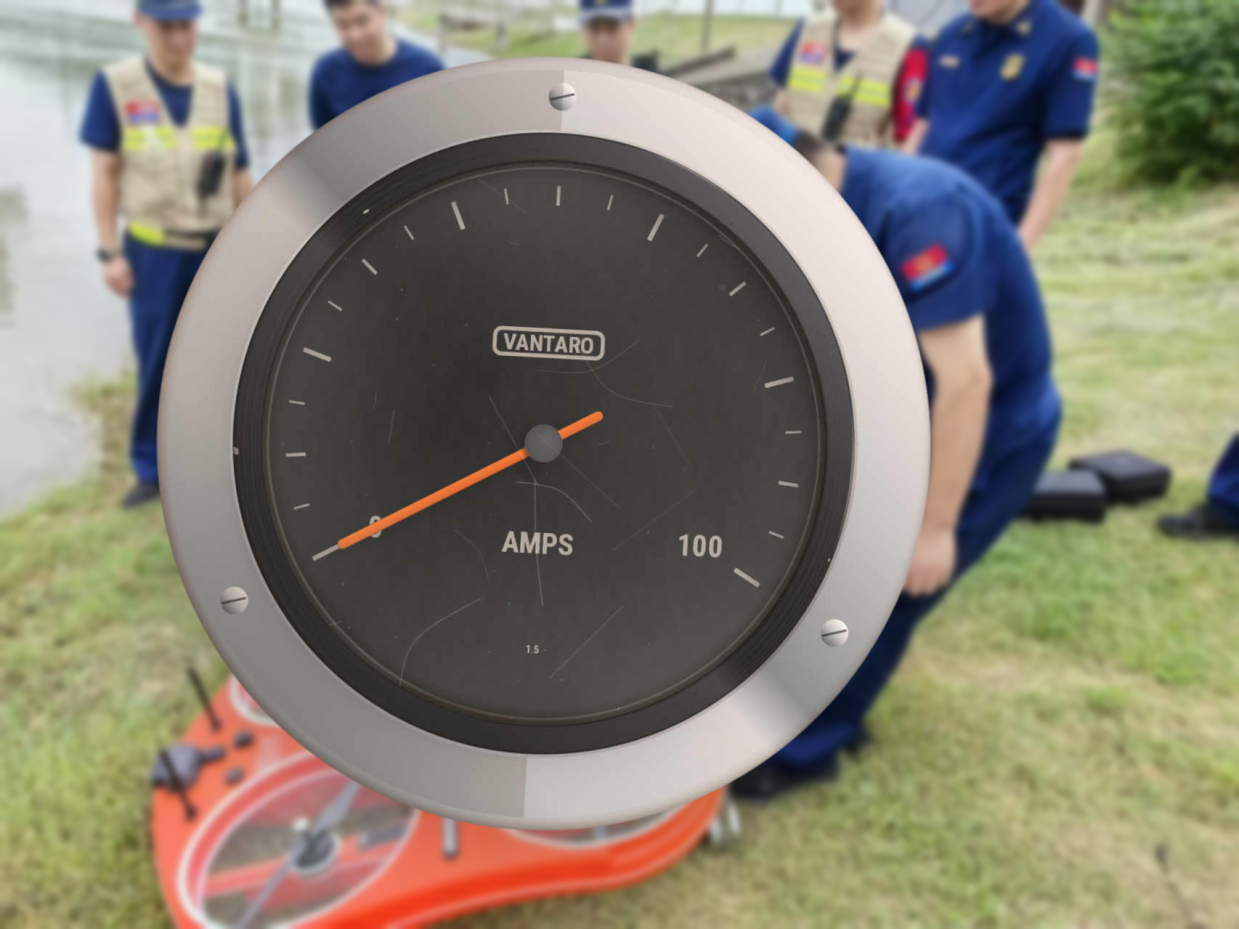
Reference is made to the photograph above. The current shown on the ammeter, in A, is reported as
0 A
